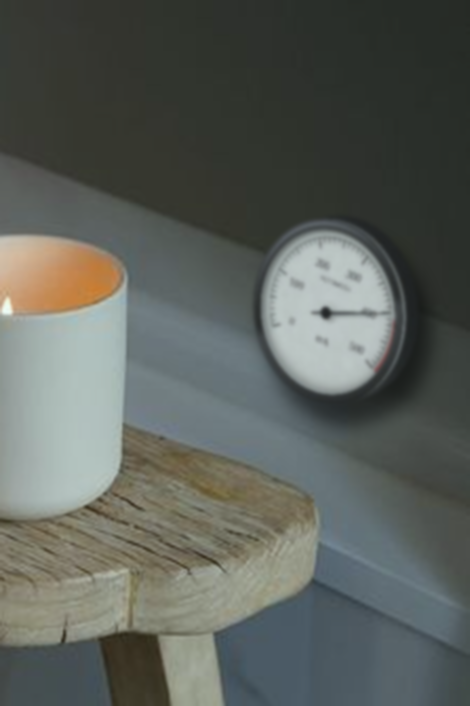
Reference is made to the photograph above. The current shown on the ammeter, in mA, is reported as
400 mA
